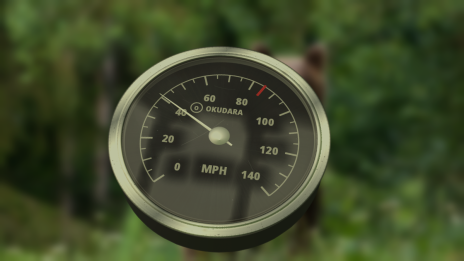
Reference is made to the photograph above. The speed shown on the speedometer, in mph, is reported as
40 mph
